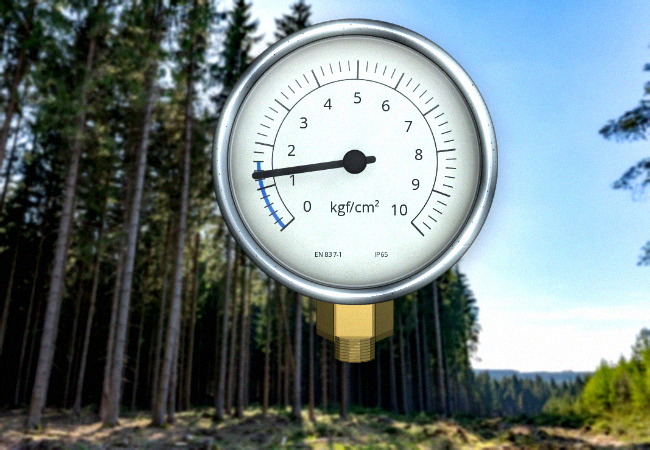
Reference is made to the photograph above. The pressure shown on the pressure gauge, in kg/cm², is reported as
1.3 kg/cm²
